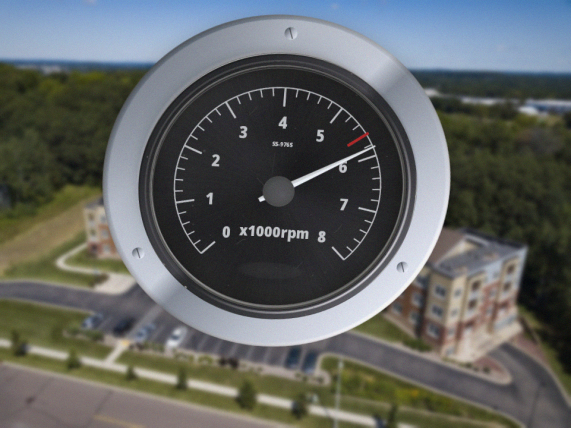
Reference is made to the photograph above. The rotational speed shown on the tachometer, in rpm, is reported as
5800 rpm
